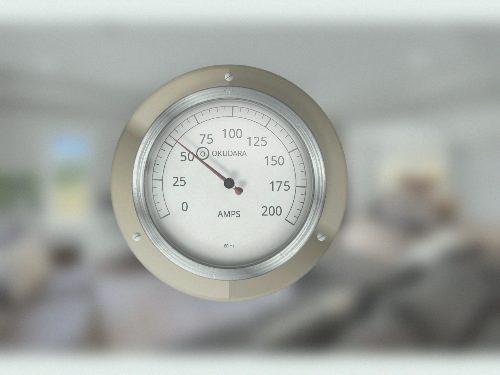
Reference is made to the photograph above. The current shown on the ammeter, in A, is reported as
55 A
